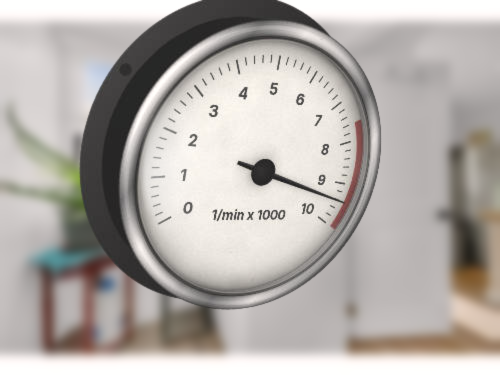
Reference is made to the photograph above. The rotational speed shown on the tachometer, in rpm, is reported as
9400 rpm
